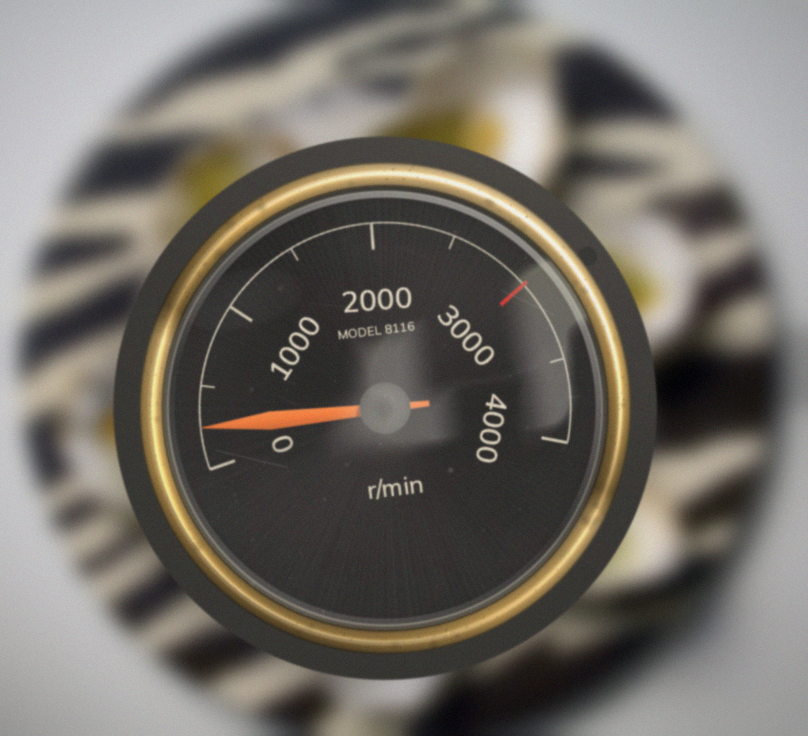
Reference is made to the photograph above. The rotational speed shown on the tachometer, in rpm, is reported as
250 rpm
